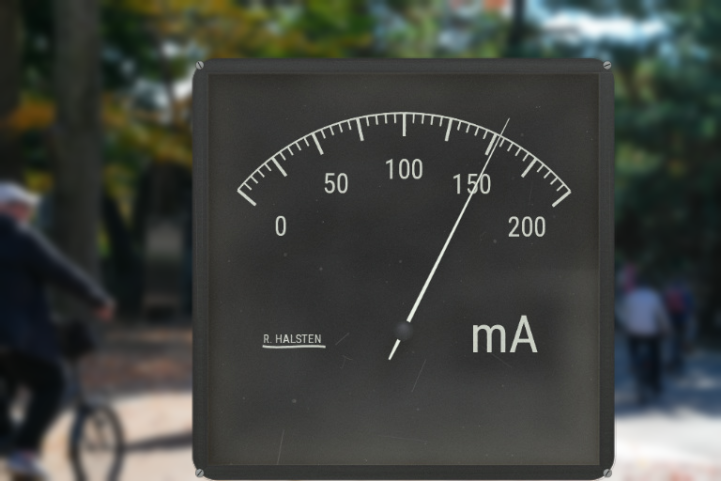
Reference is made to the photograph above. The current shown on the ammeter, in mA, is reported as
152.5 mA
